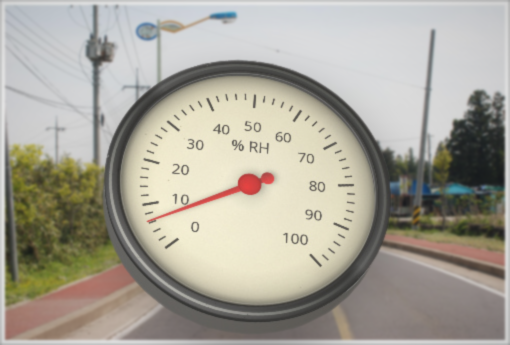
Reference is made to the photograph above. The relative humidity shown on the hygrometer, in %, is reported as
6 %
